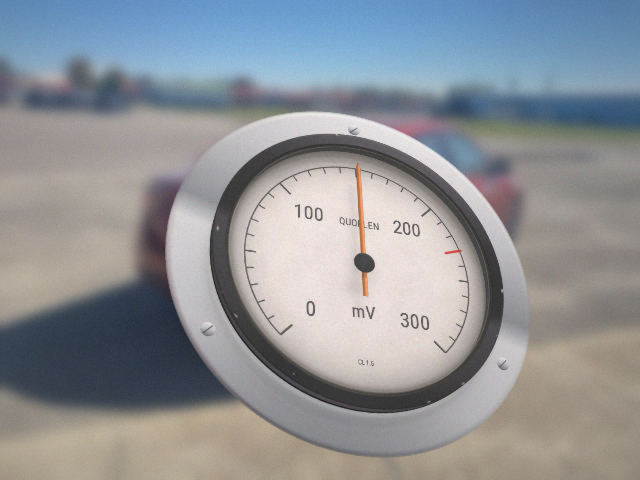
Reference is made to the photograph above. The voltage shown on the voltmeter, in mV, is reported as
150 mV
